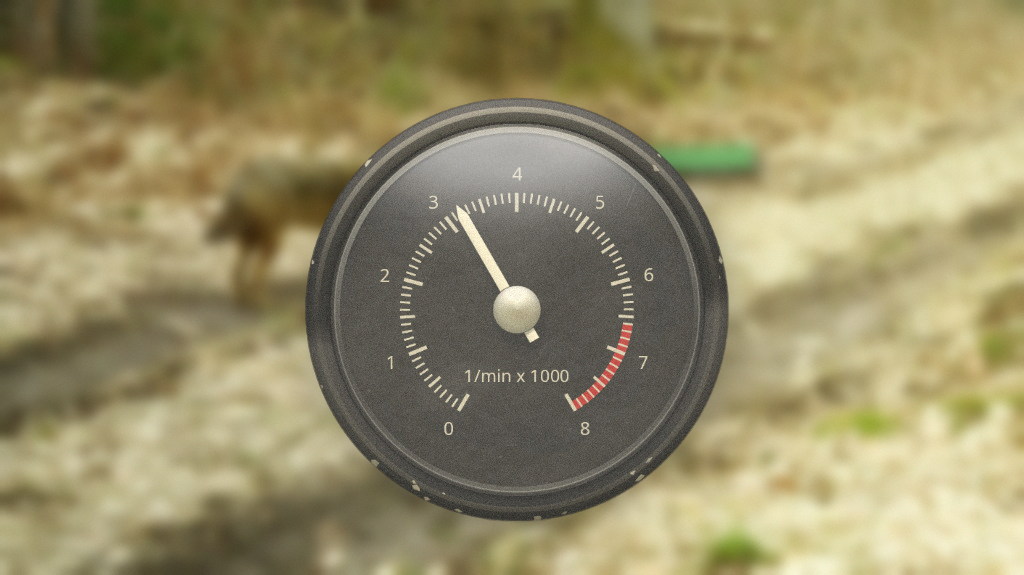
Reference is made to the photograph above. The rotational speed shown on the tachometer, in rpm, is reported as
3200 rpm
